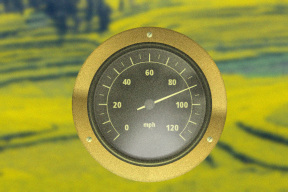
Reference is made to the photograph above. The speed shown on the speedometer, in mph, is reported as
90 mph
